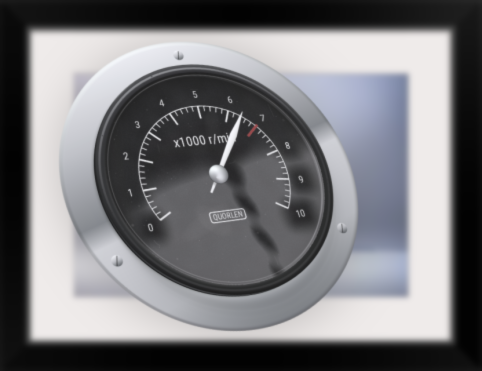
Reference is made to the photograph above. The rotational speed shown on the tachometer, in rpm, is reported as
6400 rpm
